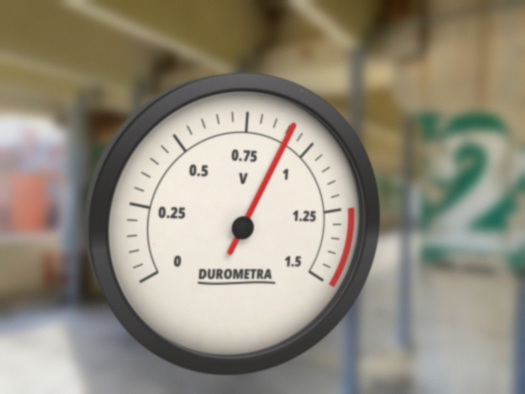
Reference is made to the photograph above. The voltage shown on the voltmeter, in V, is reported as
0.9 V
